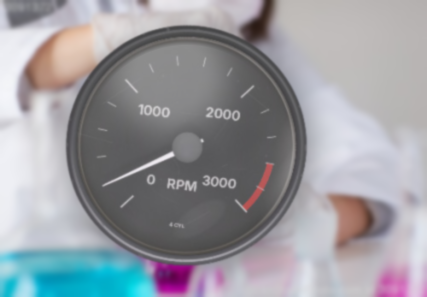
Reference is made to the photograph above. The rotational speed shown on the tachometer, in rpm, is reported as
200 rpm
